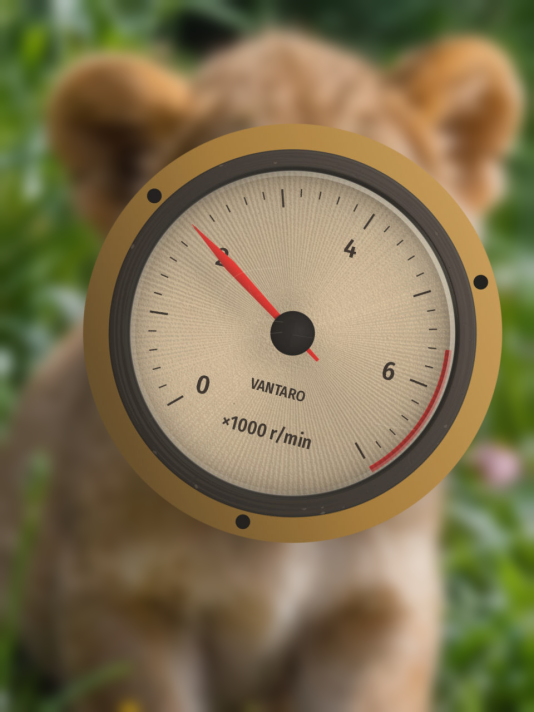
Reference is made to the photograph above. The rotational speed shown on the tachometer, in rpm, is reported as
2000 rpm
